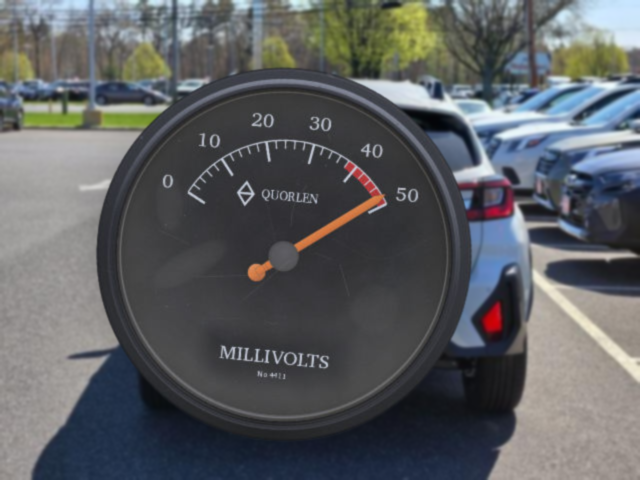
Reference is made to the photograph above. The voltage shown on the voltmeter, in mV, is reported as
48 mV
